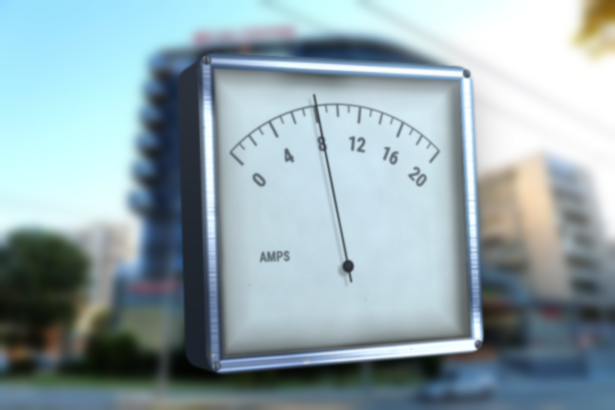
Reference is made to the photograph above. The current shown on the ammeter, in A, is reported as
8 A
